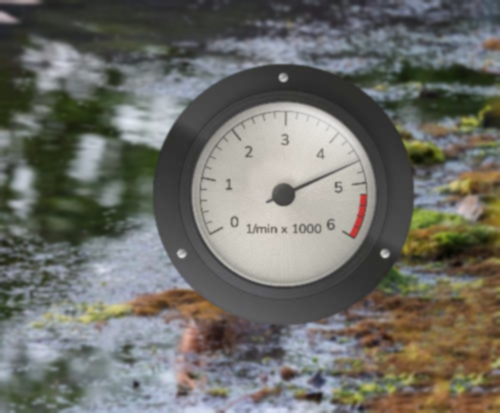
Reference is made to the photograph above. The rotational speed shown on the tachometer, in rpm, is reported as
4600 rpm
